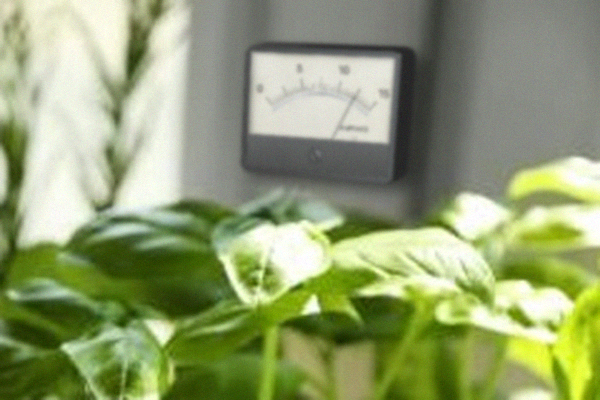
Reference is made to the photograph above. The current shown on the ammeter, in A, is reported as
12.5 A
